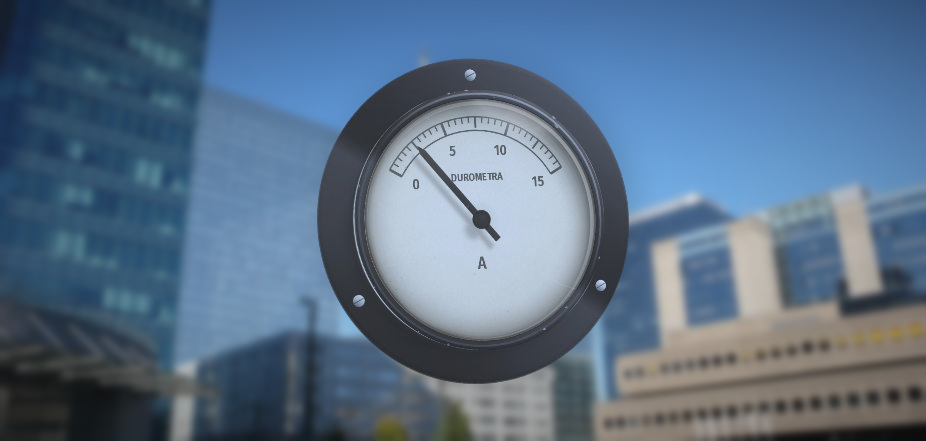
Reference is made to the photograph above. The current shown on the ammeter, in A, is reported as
2.5 A
